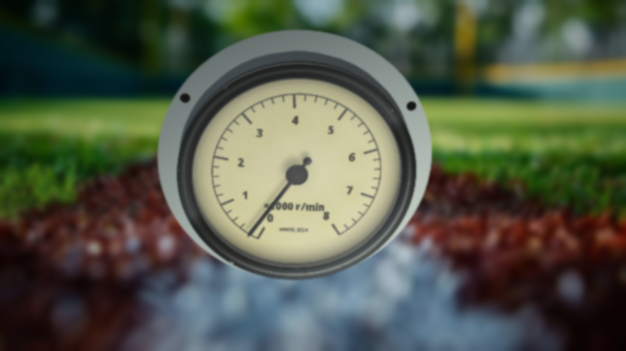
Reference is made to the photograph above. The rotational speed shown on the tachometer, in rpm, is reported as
200 rpm
